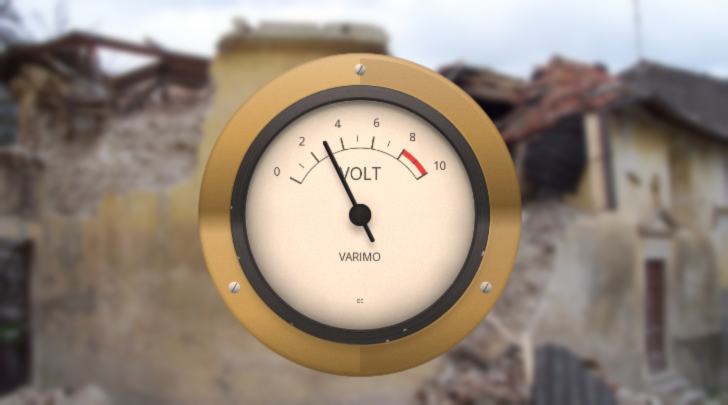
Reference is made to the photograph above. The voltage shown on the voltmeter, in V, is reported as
3 V
